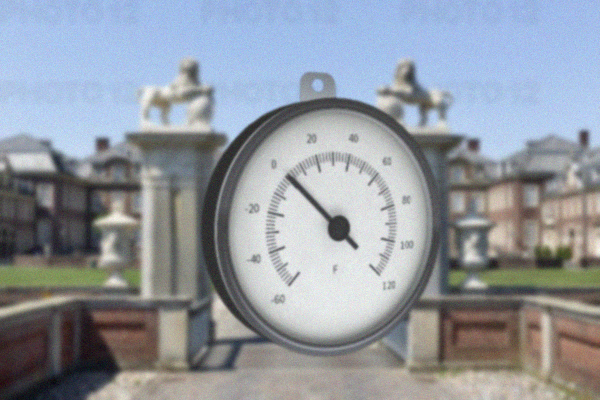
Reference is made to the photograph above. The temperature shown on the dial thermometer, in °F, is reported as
0 °F
